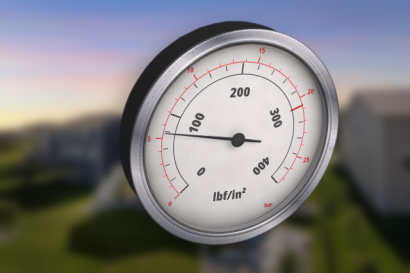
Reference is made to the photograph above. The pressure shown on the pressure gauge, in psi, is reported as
80 psi
